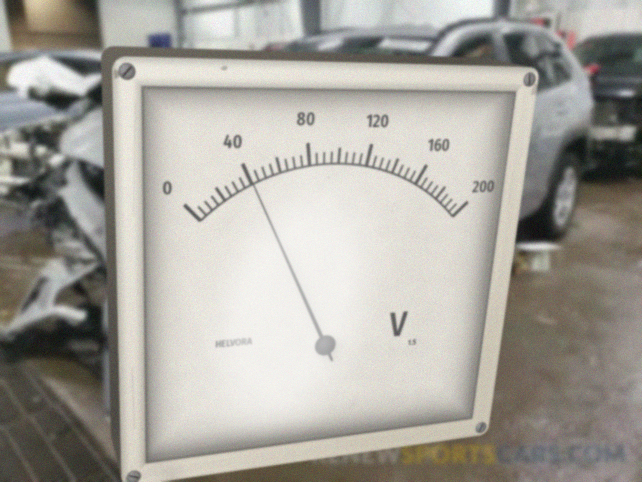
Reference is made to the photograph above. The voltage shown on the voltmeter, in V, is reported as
40 V
